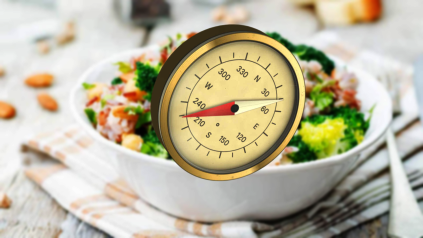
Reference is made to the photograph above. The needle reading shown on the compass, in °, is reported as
225 °
